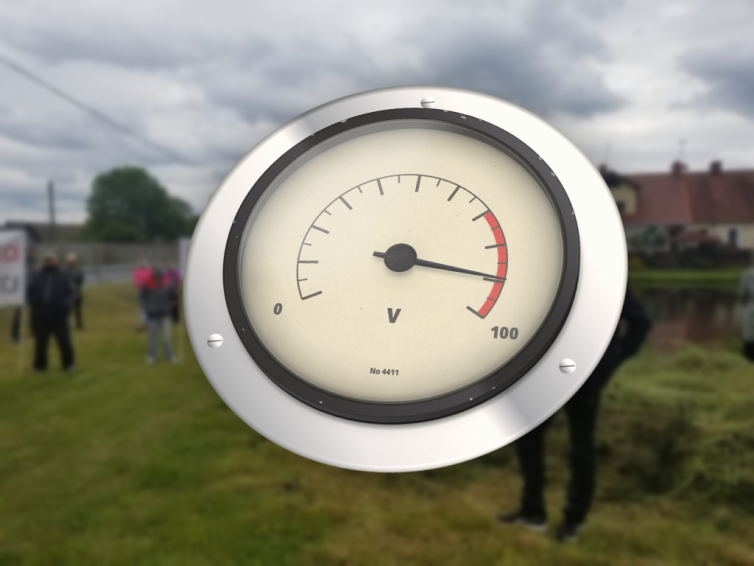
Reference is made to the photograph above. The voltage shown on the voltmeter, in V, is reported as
90 V
